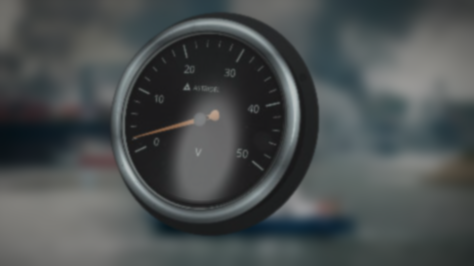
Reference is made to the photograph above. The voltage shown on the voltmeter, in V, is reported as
2 V
